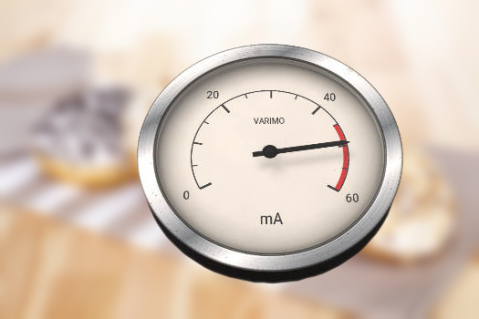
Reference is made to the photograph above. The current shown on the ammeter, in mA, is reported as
50 mA
